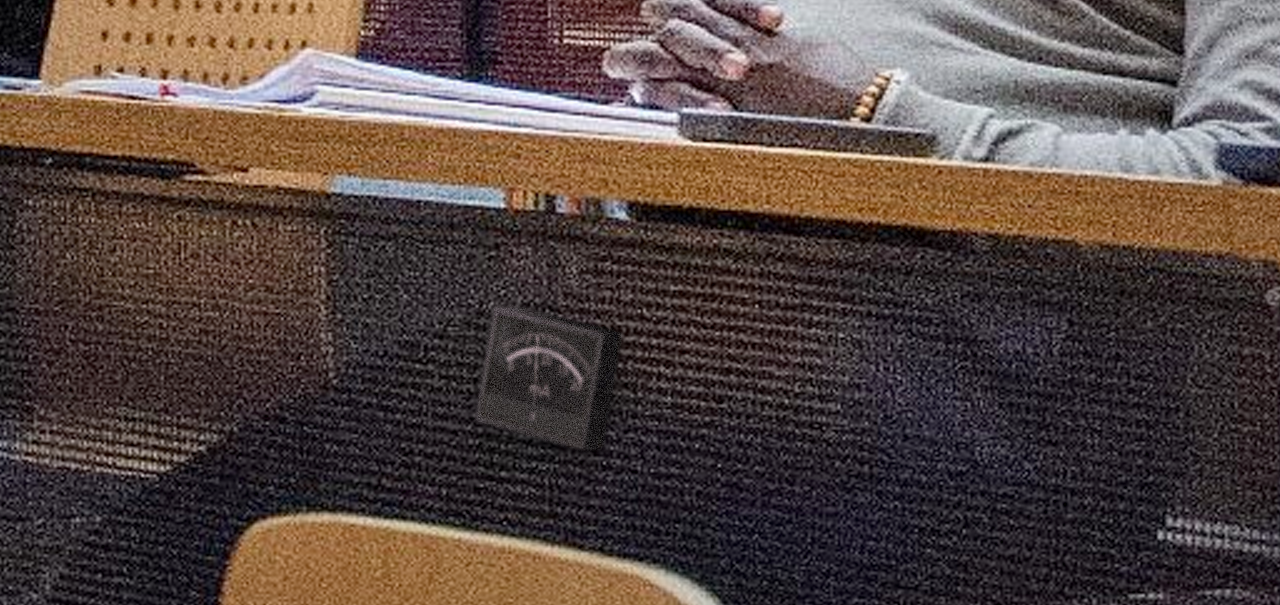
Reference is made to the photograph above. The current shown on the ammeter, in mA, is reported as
7.5 mA
